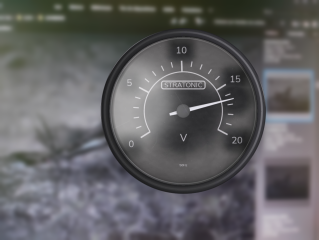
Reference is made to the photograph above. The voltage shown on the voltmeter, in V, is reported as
16.5 V
